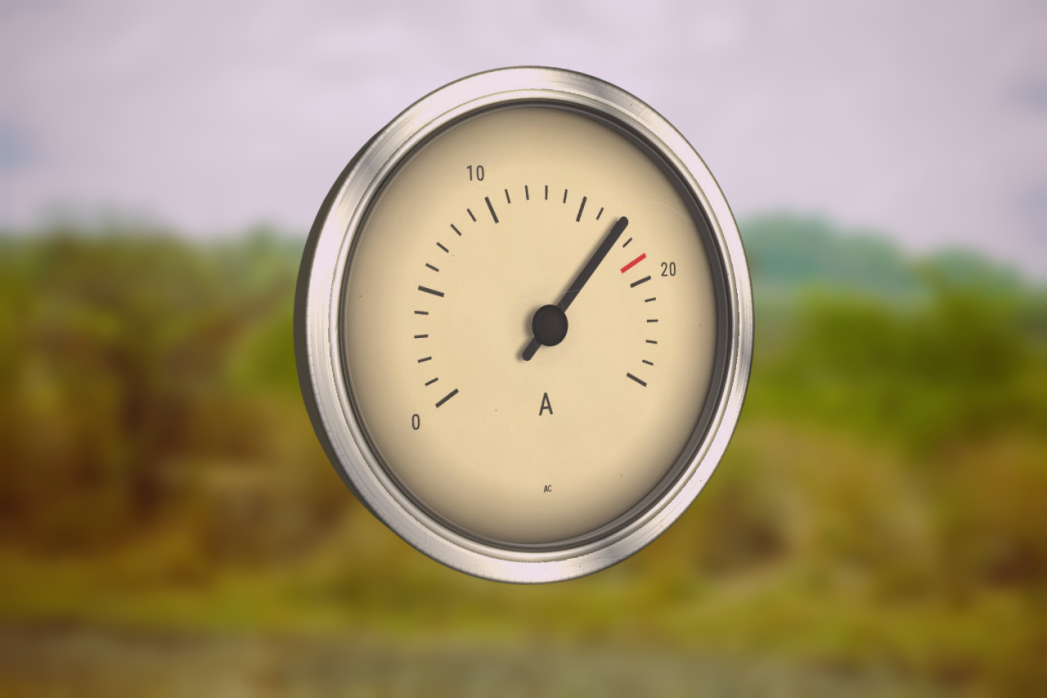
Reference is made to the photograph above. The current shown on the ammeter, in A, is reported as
17 A
